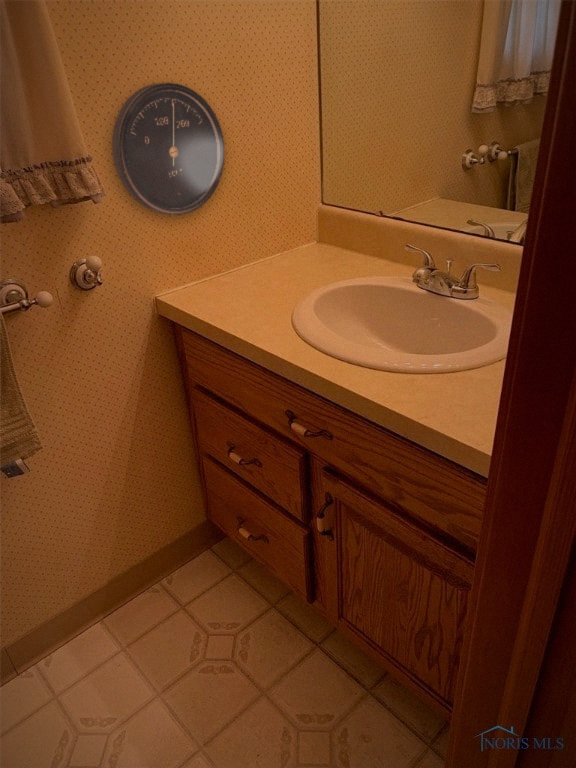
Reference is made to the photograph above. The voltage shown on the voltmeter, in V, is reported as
150 V
